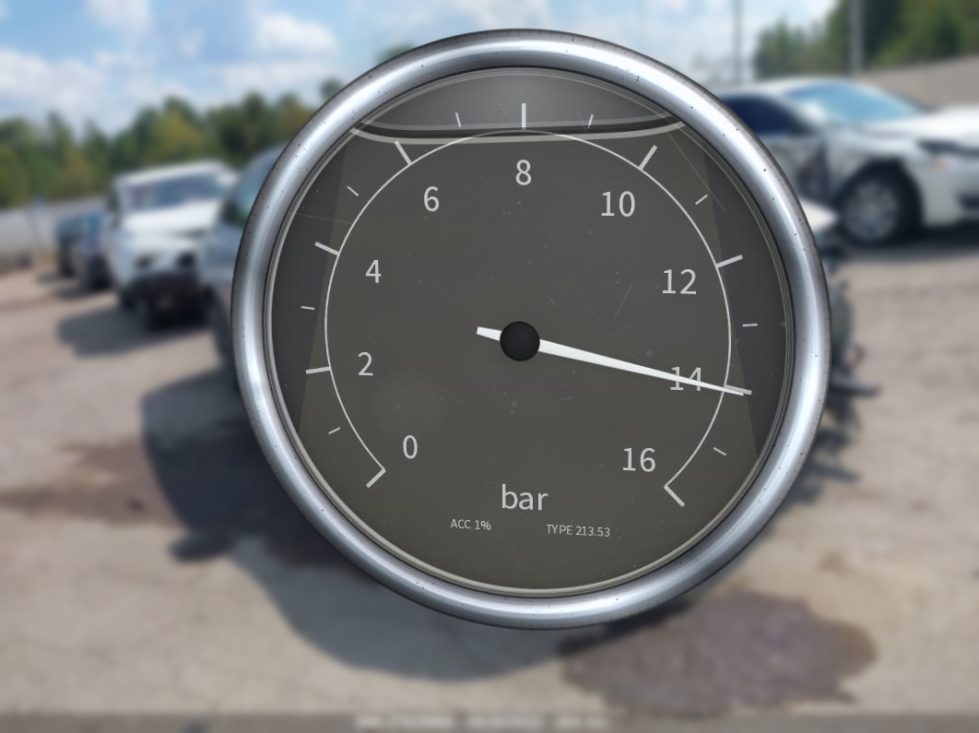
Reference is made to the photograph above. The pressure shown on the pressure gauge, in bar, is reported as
14 bar
